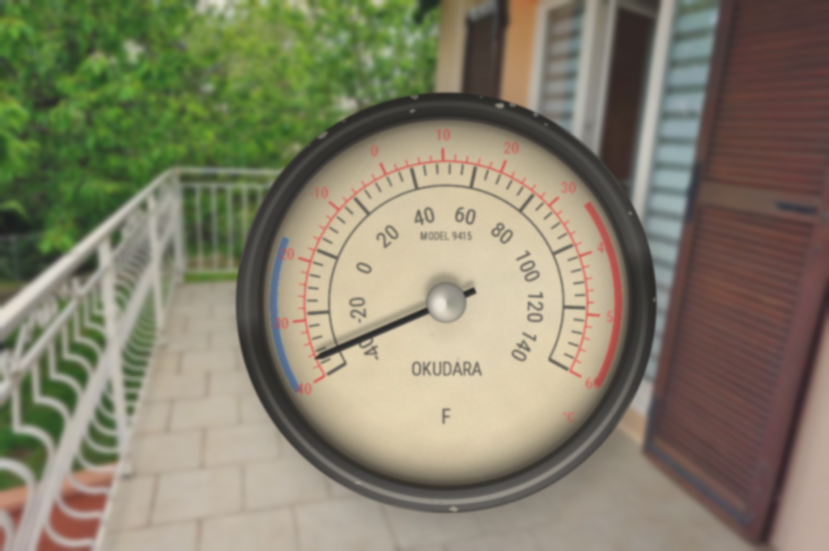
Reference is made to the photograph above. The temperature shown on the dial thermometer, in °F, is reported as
-34 °F
